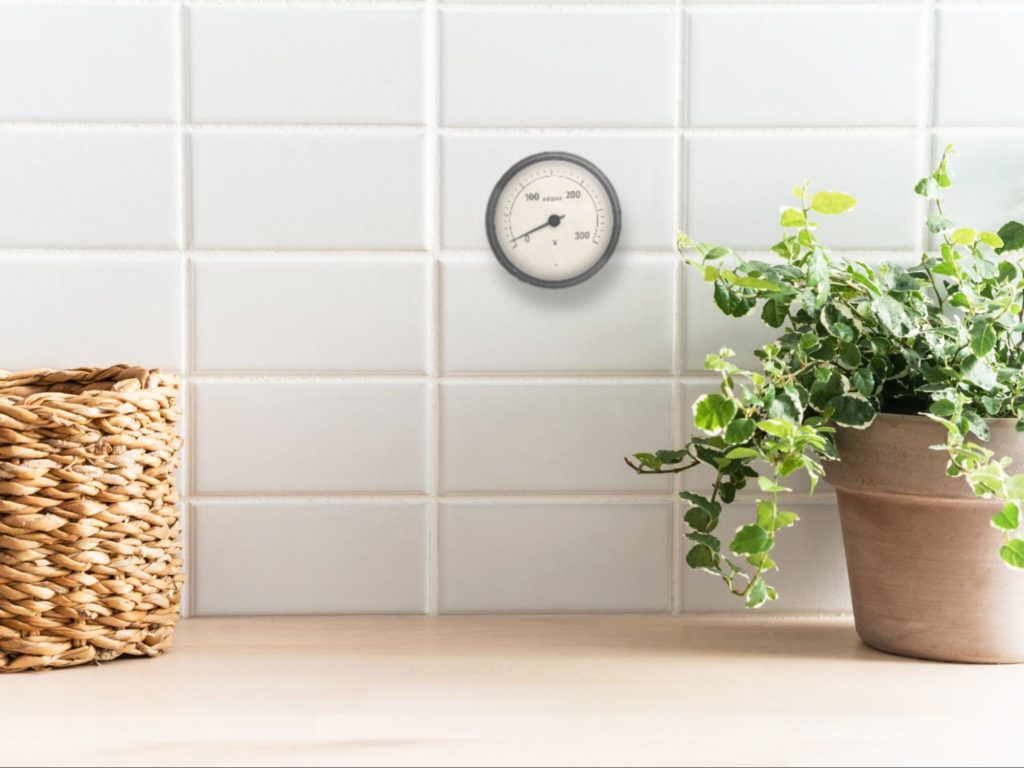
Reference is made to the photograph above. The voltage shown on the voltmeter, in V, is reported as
10 V
